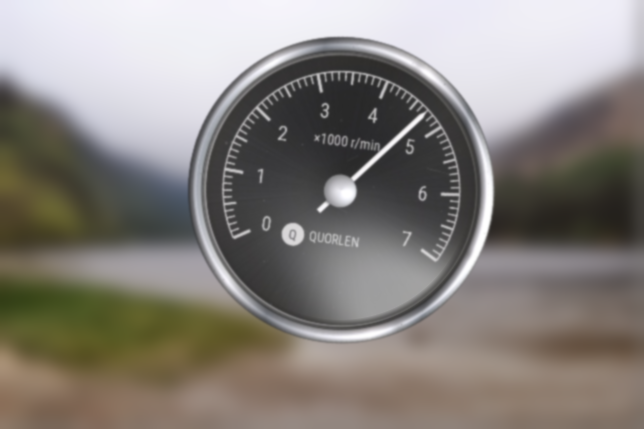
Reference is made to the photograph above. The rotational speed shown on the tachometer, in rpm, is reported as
4700 rpm
